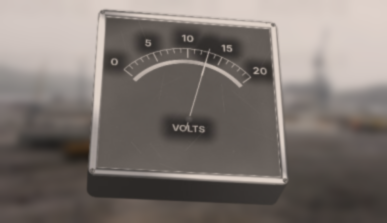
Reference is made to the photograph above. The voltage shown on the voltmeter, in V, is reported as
13 V
